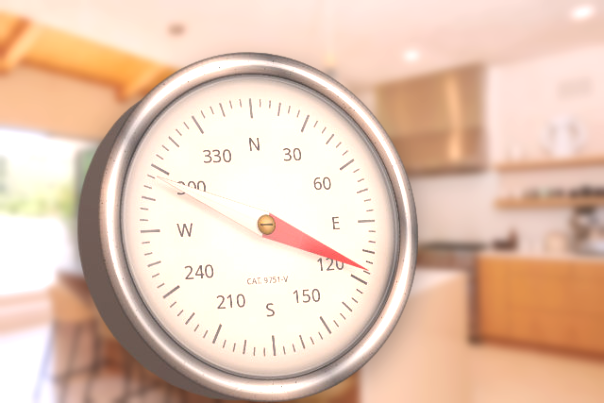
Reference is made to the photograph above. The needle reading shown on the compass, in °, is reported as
115 °
